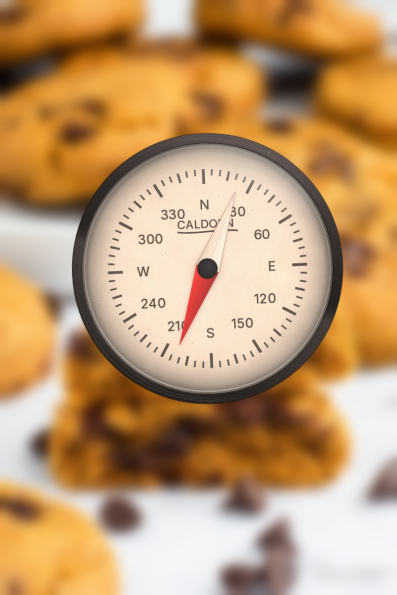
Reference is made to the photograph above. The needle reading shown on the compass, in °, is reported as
202.5 °
